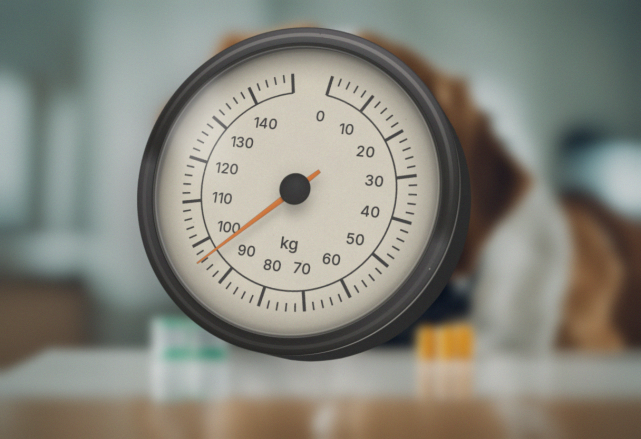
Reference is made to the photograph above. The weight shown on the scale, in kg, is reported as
96 kg
